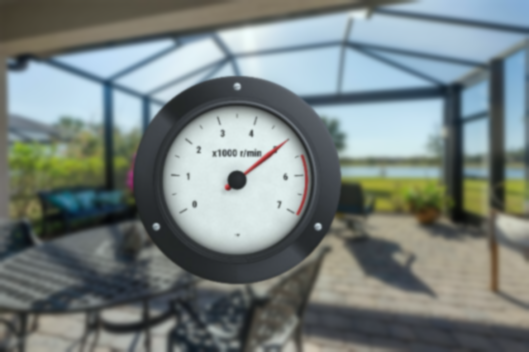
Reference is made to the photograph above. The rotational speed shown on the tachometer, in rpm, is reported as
5000 rpm
